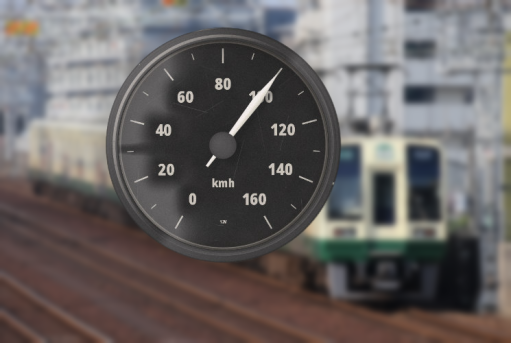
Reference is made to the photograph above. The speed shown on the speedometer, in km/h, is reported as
100 km/h
